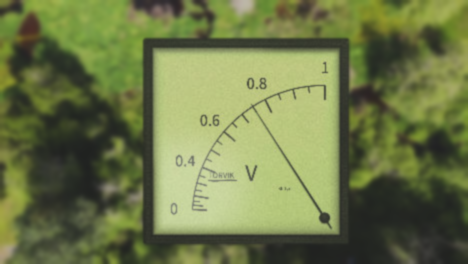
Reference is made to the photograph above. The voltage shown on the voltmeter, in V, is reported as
0.75 V
